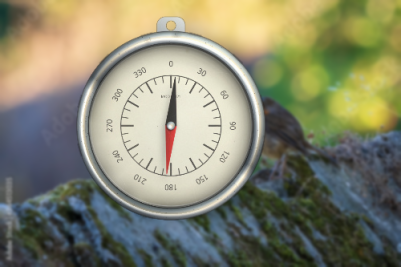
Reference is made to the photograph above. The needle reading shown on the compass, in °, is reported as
185 °
